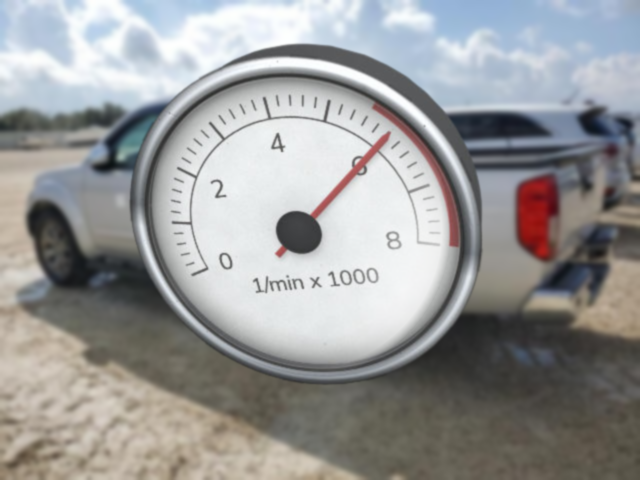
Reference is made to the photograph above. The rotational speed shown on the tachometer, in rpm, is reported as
6000 rpm
